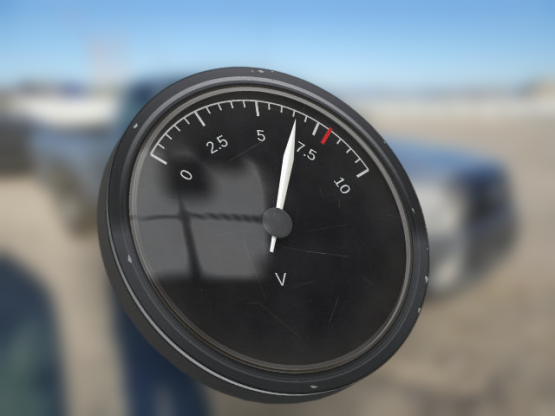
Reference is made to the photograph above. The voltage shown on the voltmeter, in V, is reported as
6.5 V
